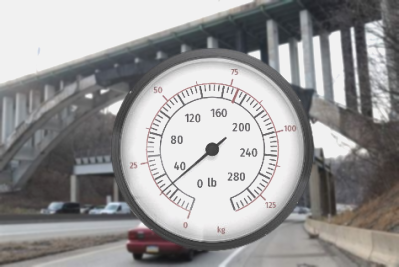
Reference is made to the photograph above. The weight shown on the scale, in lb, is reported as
28 lb
